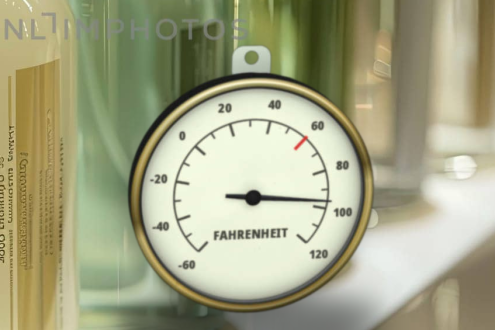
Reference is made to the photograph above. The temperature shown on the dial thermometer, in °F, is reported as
95 °F
